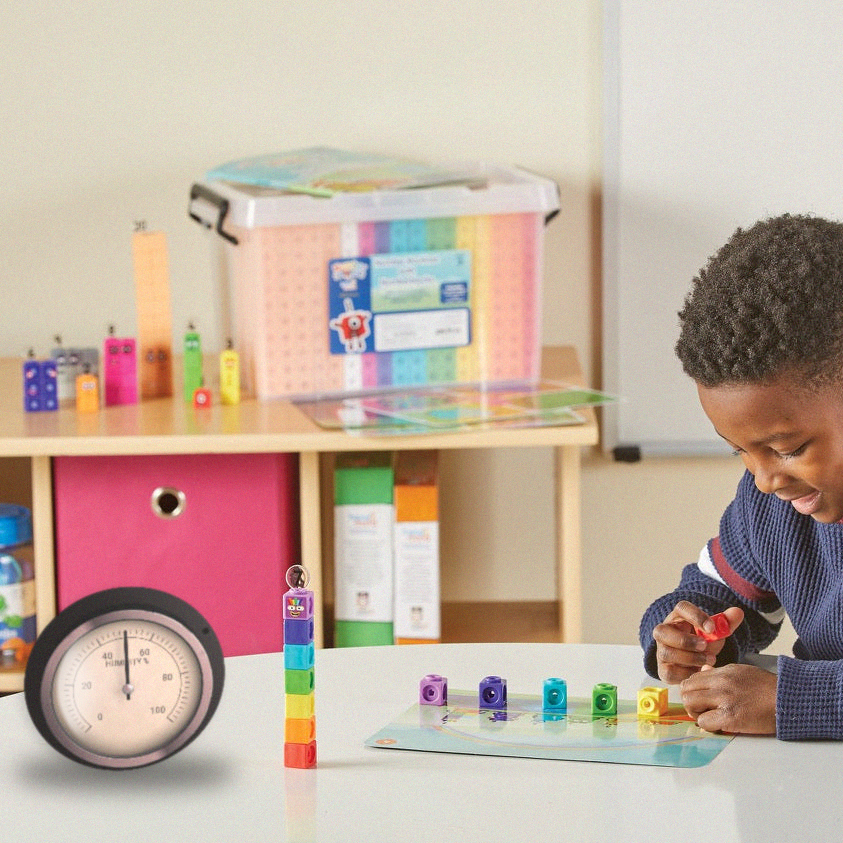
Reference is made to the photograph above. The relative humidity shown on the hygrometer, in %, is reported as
50 %
